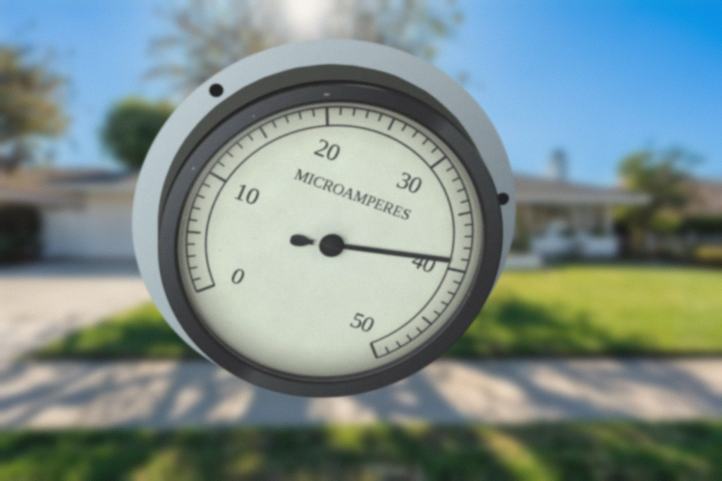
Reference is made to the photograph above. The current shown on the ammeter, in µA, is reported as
39 µA
